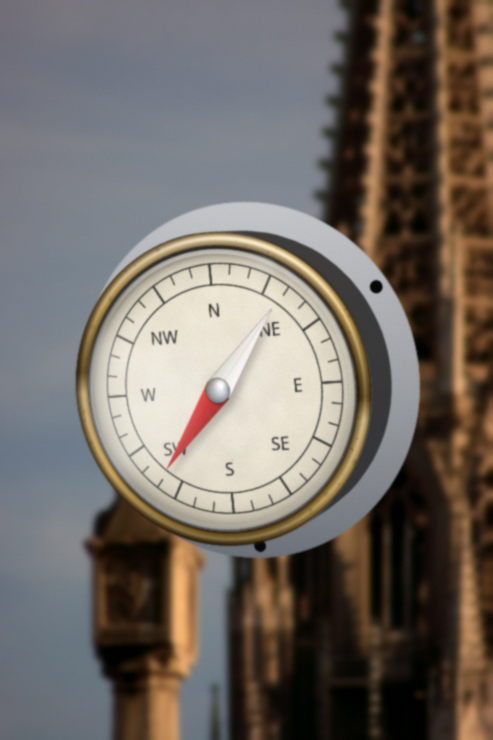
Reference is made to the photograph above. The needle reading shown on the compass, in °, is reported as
220 °
